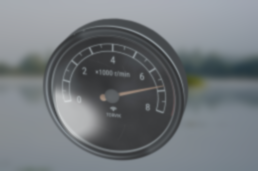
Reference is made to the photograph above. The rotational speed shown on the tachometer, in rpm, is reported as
6750 rpm
